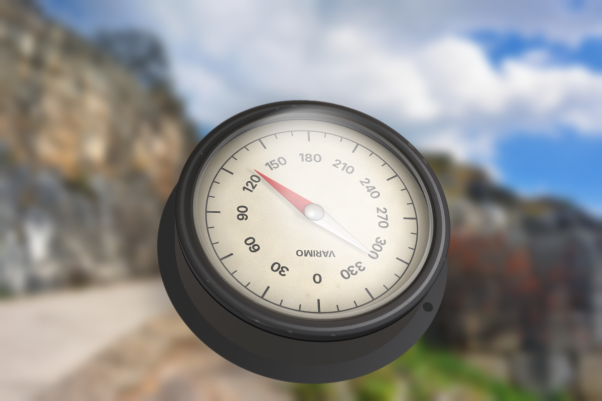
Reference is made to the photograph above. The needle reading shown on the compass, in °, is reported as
130 °
